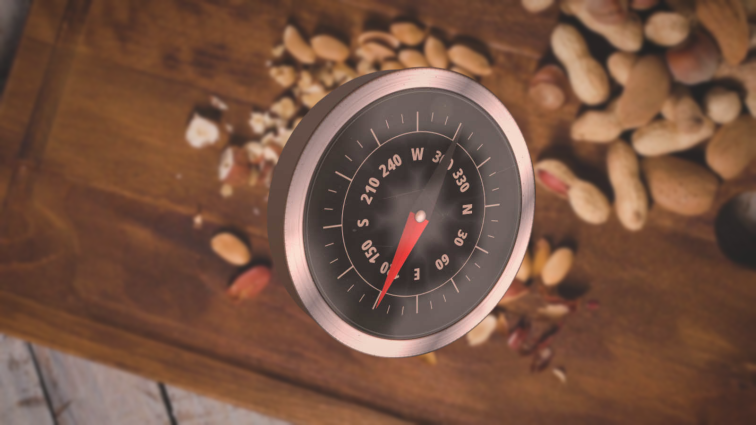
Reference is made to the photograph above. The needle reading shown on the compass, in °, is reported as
120 °
